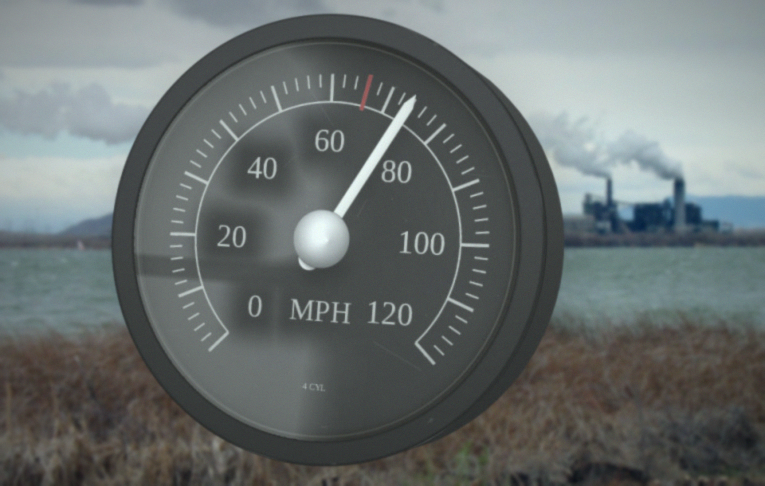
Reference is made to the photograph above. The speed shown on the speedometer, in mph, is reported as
74 mph
